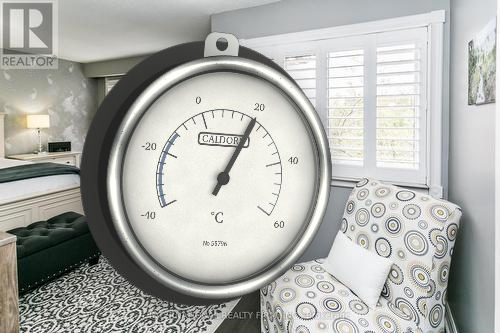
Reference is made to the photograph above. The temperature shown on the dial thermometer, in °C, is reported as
20 °C
